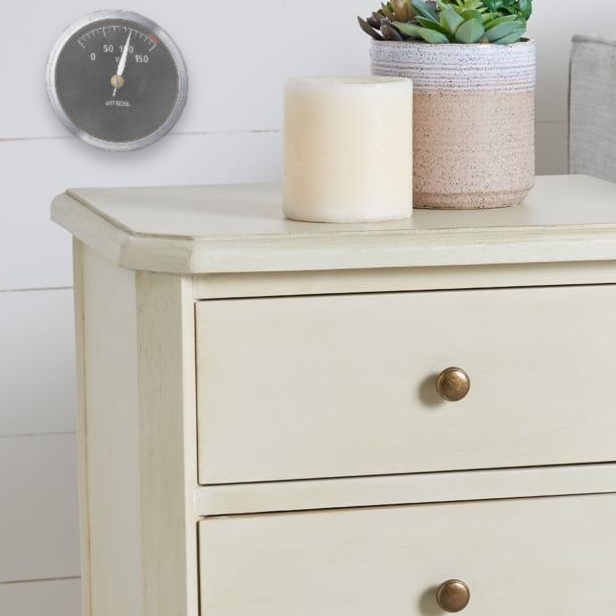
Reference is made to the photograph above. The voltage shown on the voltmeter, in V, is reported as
100 V
